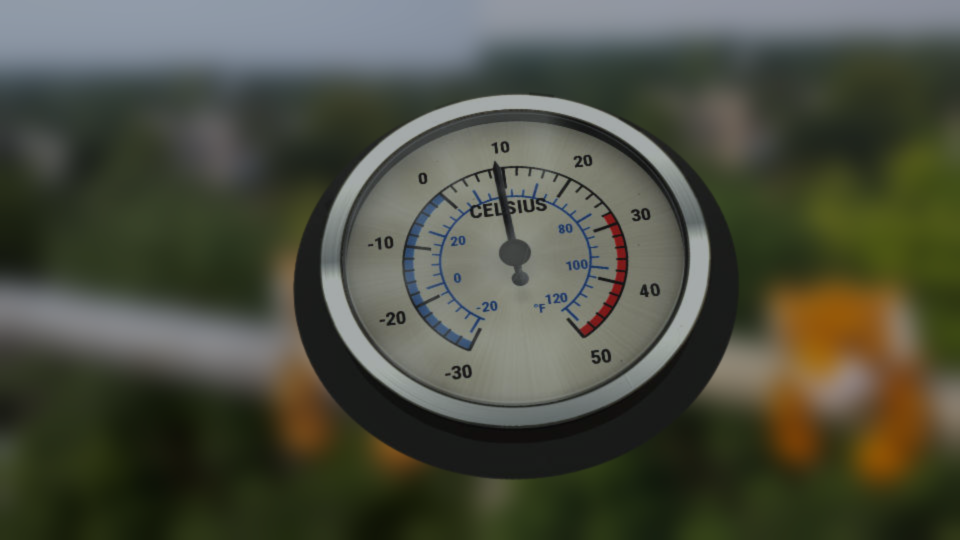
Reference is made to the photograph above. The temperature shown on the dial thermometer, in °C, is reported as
9 °C
